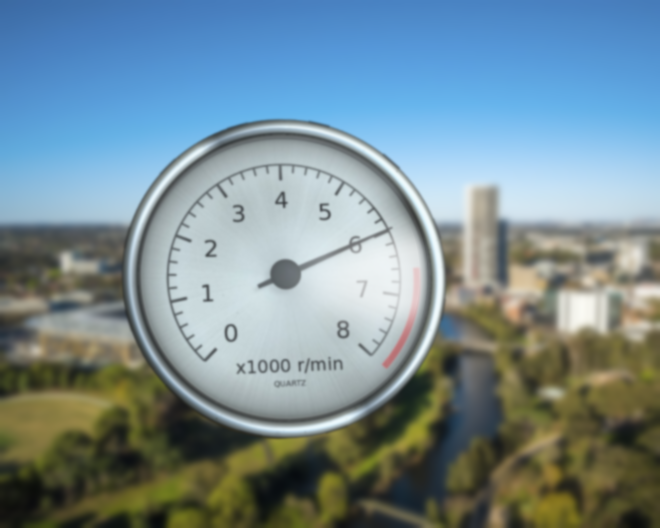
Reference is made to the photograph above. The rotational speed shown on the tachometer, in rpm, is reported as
6000 rpm
